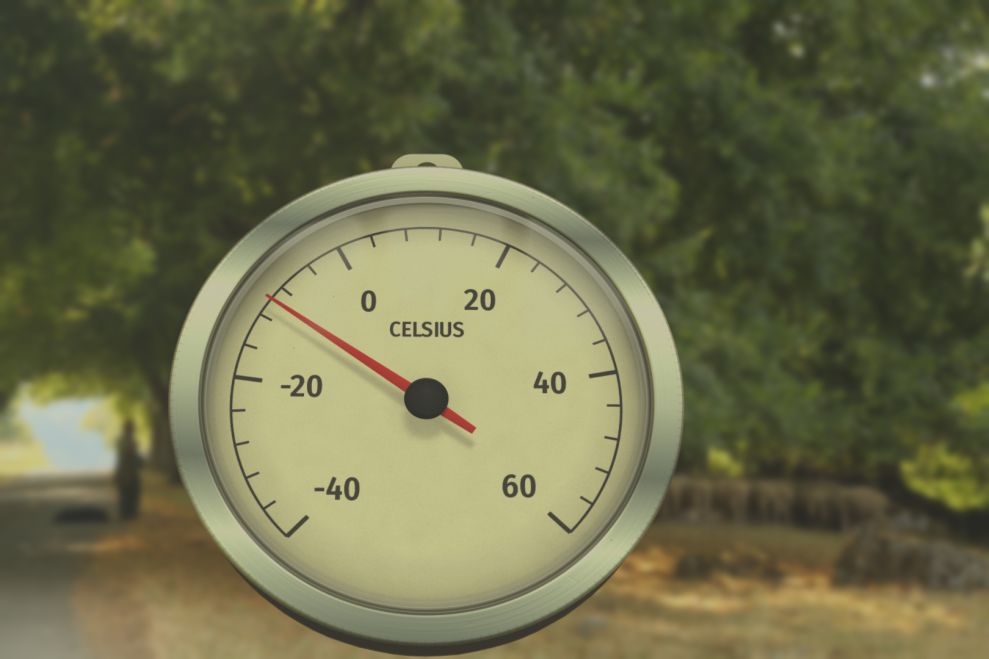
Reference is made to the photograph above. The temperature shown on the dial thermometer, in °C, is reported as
-10 °C
